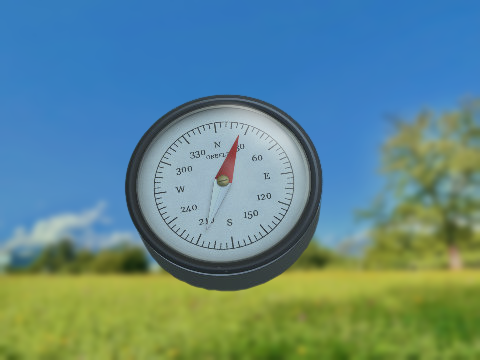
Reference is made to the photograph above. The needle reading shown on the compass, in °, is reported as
25 °
